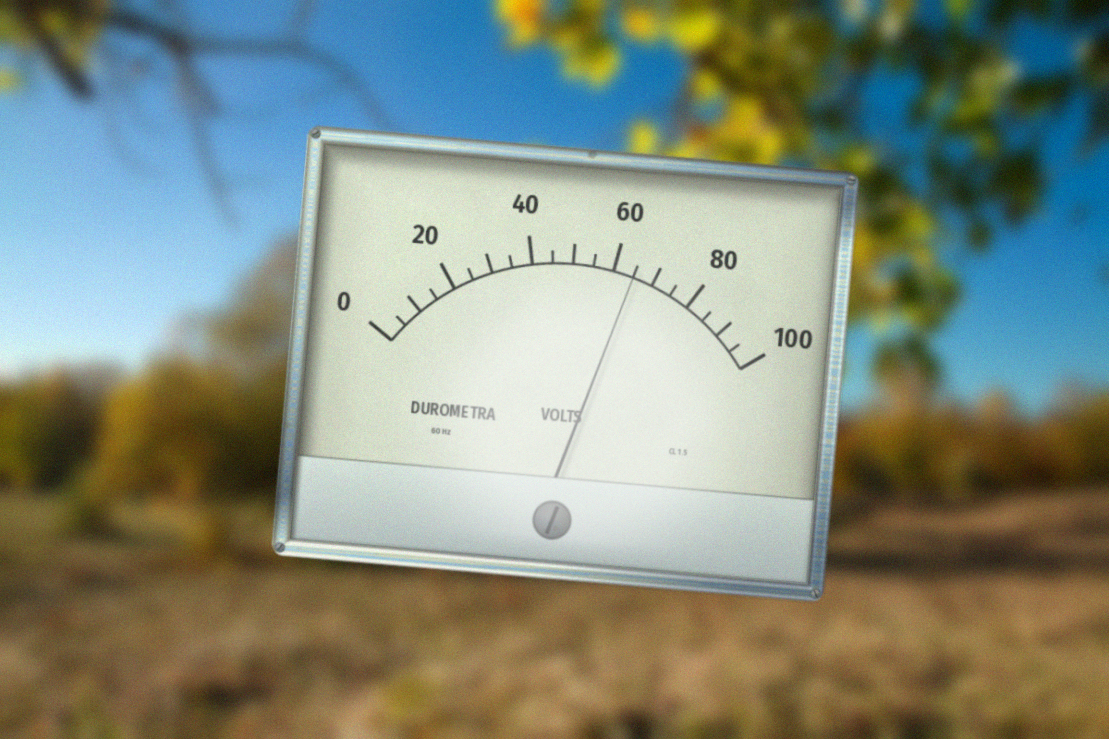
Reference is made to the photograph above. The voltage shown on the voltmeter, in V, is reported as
65 V
